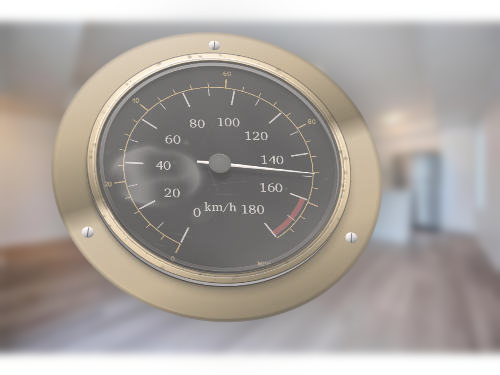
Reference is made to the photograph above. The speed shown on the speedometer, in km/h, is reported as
150 km/h
